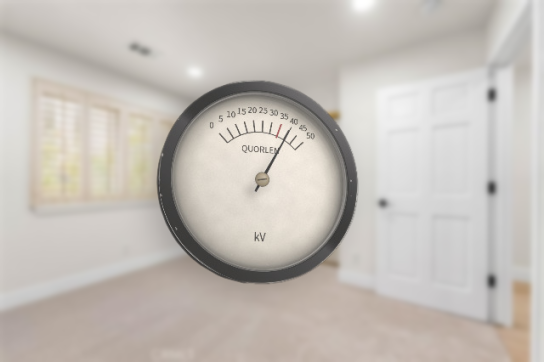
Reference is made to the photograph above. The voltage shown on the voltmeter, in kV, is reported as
40 kV
